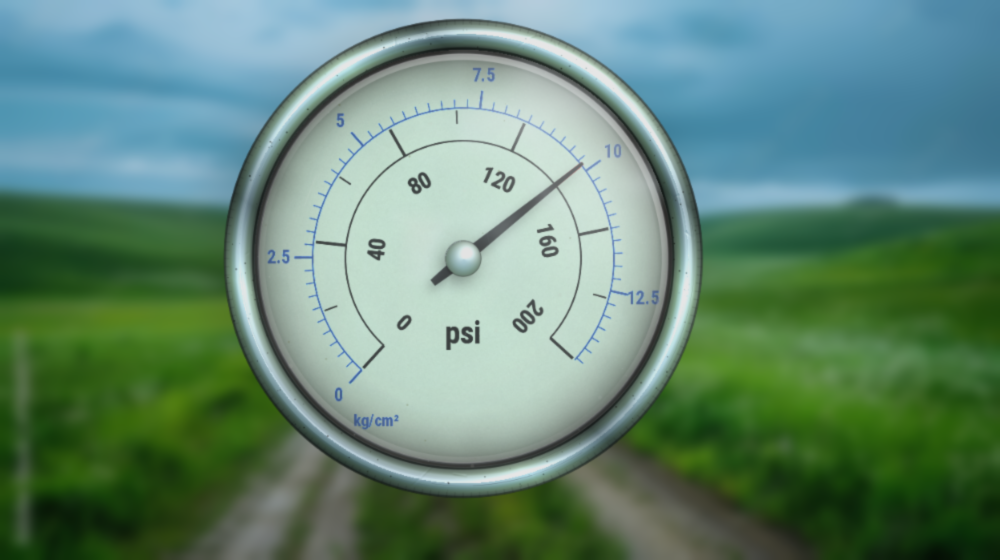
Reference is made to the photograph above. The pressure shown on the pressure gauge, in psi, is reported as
140 psi
